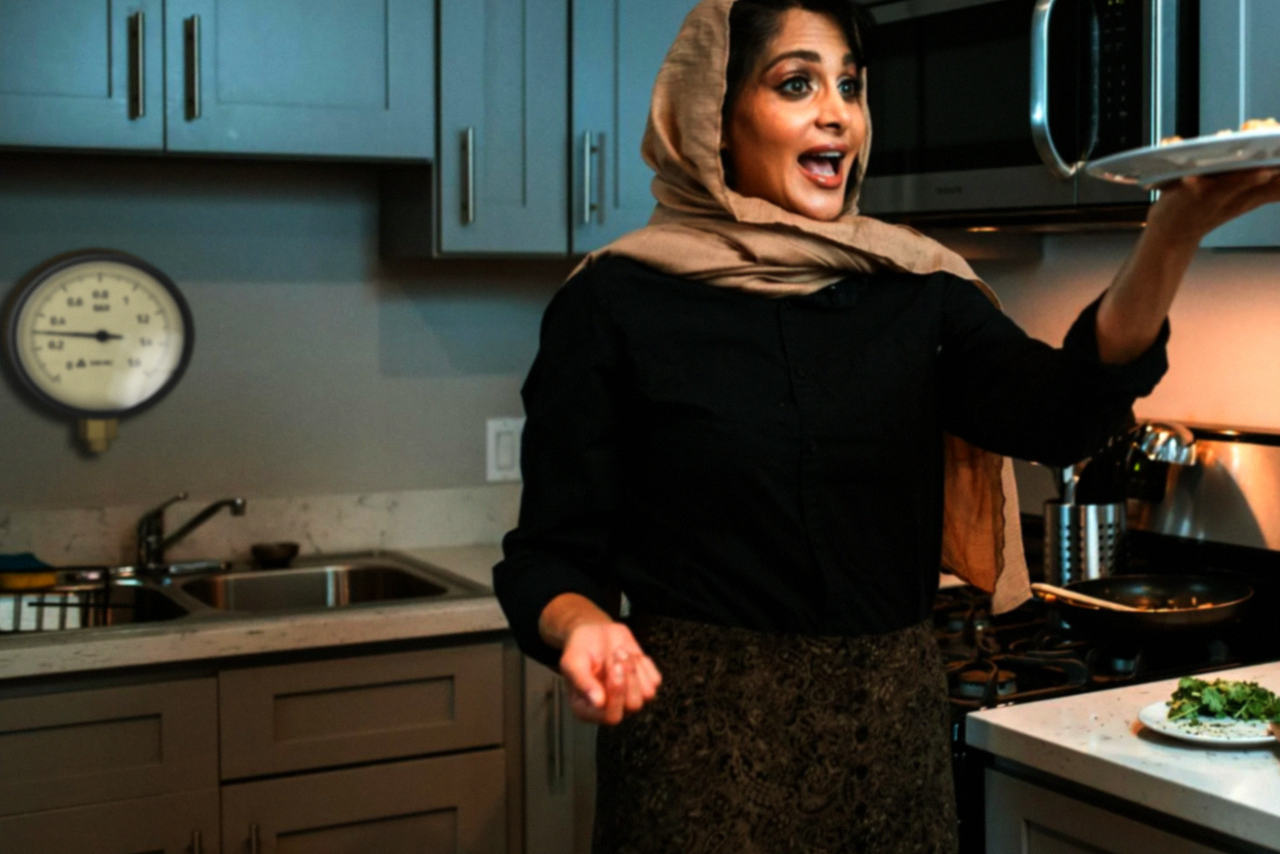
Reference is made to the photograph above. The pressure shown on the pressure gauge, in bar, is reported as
0.3 bar
